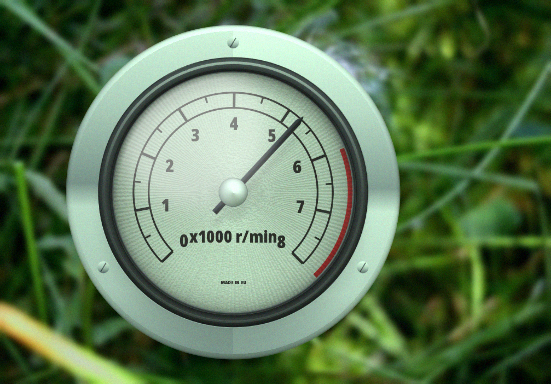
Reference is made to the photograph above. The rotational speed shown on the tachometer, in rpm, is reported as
5250 rpm
